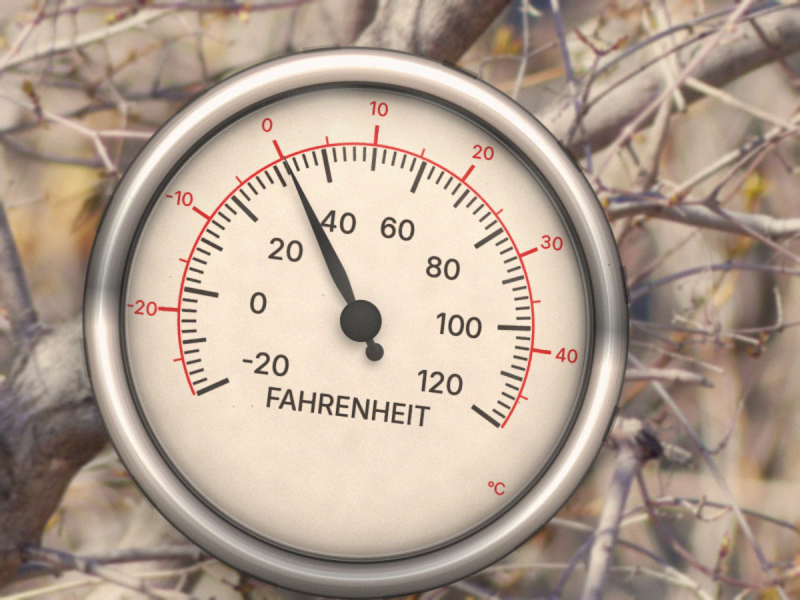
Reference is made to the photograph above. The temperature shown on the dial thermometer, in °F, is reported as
32 °F
